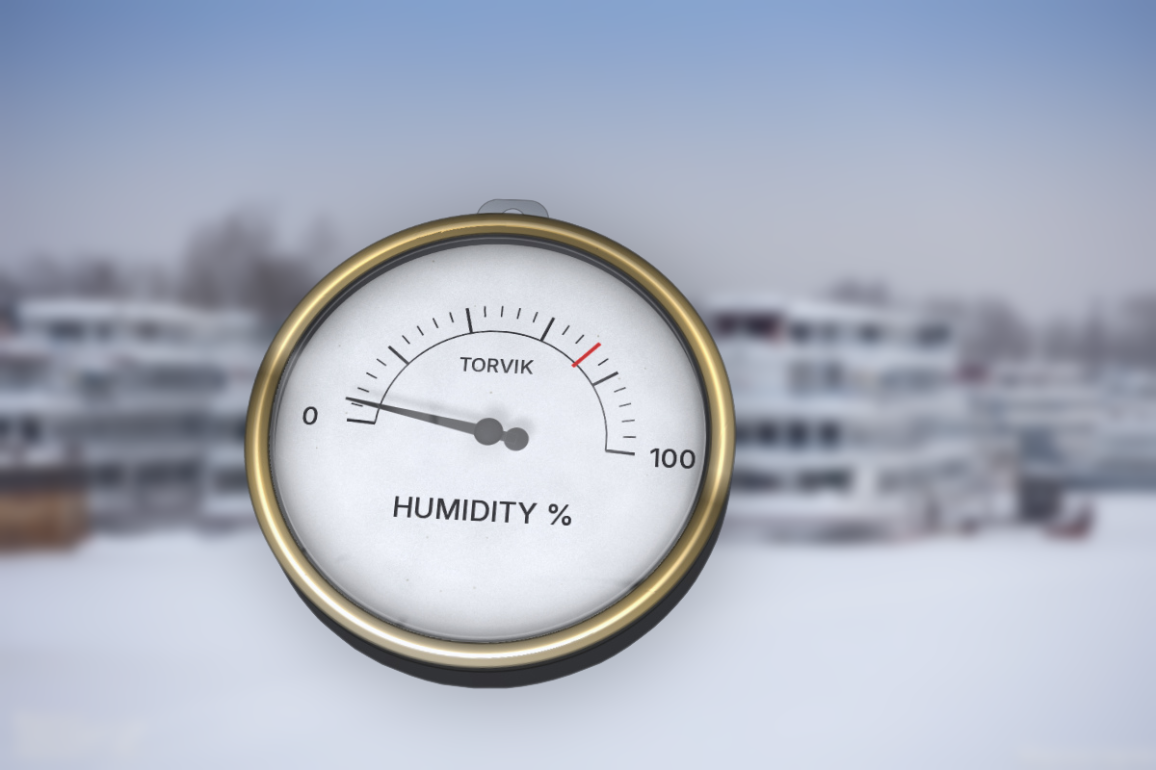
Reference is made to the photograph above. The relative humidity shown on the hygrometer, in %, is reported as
4 %
